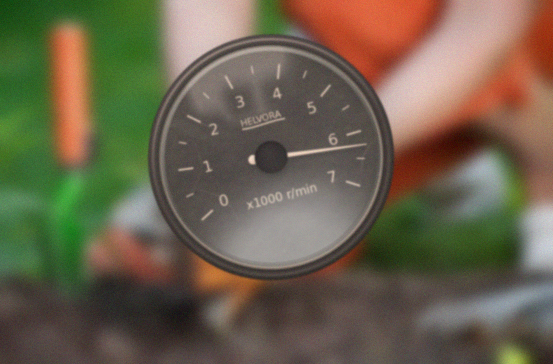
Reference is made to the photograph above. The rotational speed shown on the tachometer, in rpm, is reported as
6250 rpm
